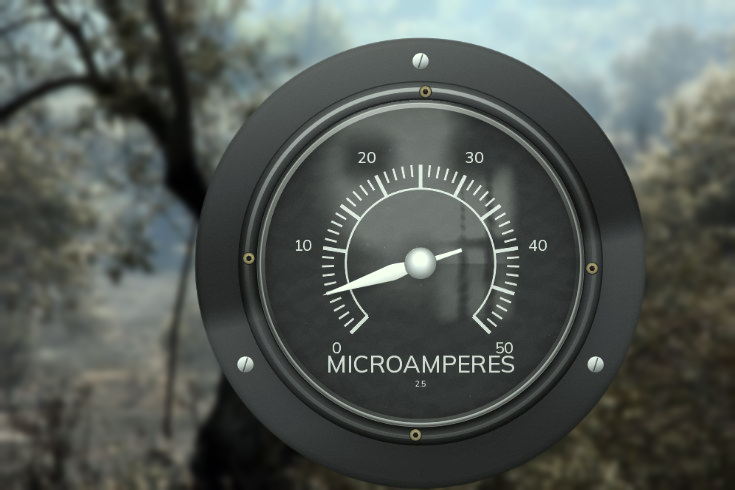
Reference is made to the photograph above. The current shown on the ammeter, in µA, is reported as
5 µA
